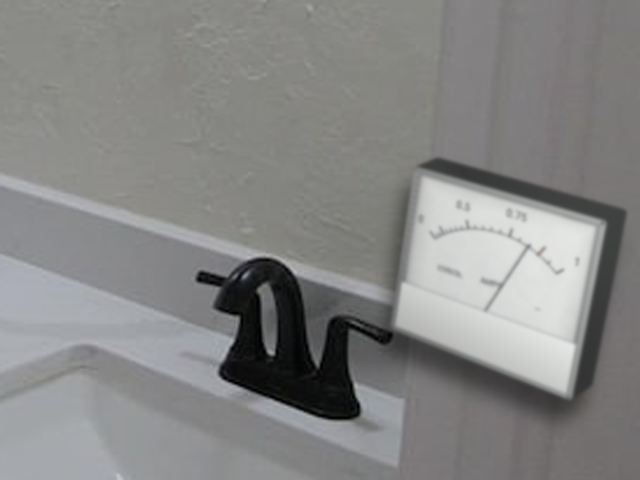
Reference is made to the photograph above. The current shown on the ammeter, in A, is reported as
0.85 A
